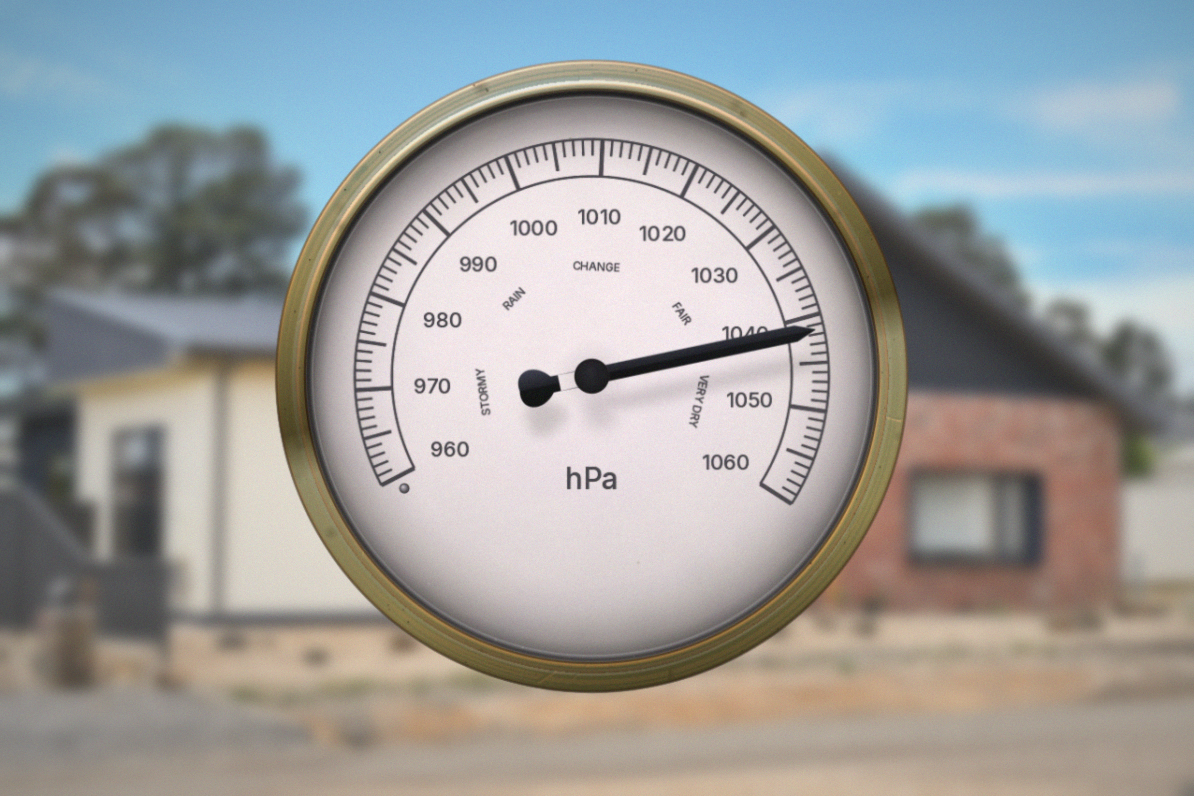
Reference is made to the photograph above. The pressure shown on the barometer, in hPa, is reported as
1041.5 hPa
